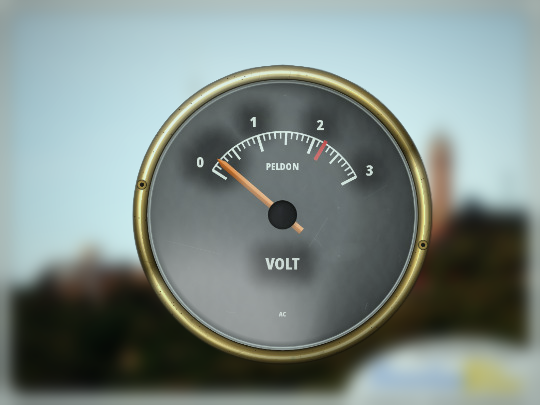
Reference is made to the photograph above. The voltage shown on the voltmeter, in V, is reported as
0.2 V
